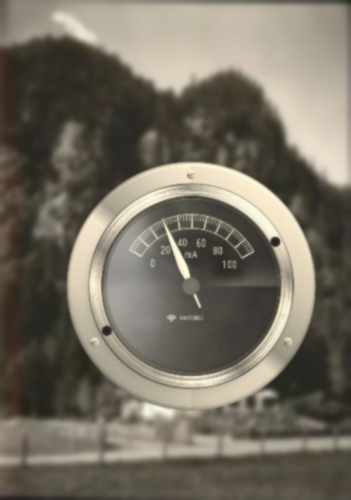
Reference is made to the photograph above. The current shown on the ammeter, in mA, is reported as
30 mA
